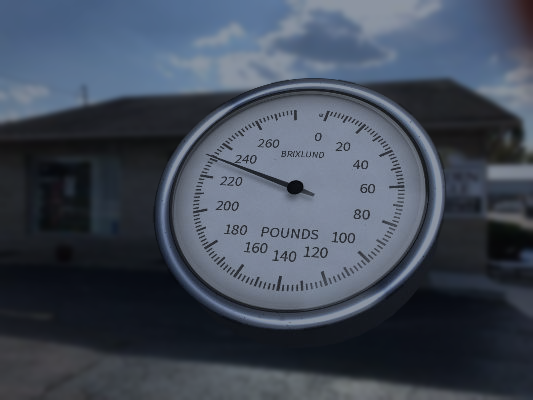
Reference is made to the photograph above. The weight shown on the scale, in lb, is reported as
230 lb
